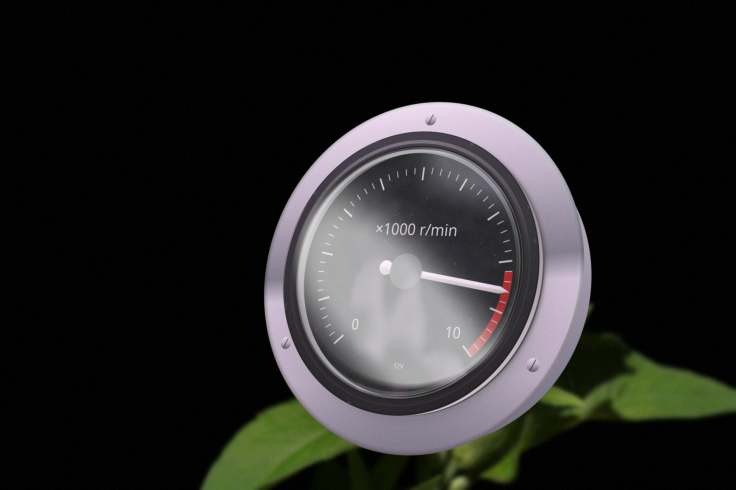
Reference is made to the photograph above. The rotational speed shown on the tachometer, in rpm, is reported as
8600 rpm
